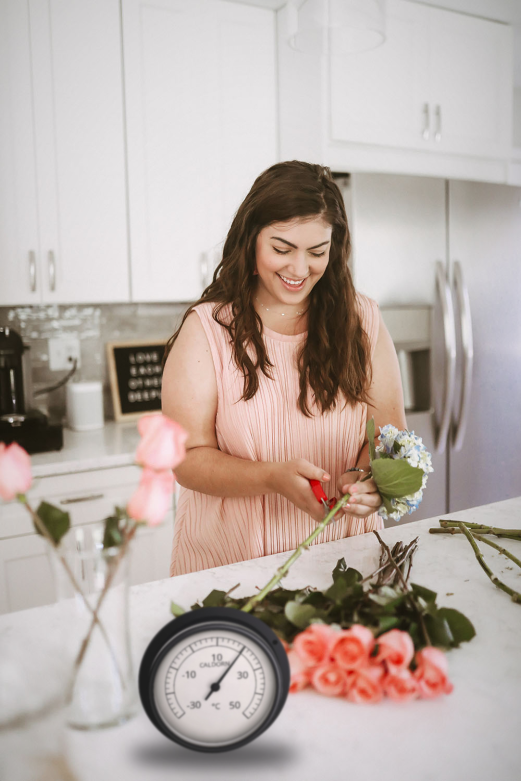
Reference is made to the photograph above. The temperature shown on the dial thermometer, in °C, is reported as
20 °C
